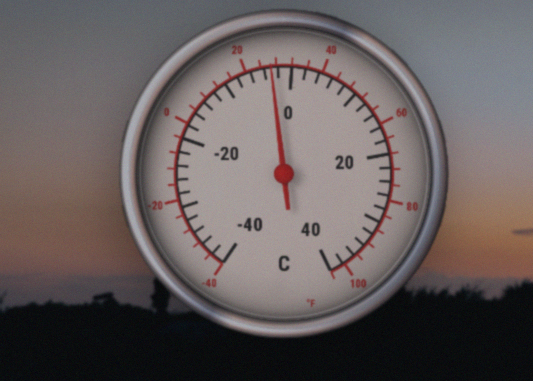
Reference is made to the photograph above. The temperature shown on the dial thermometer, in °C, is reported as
-3 °C
